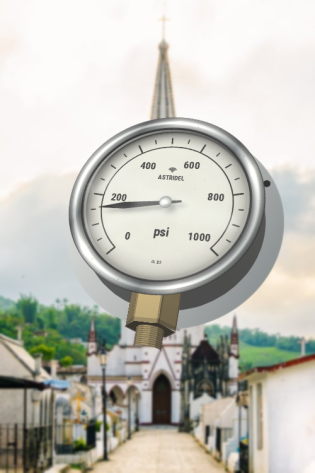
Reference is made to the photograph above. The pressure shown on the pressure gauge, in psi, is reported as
150 psi
